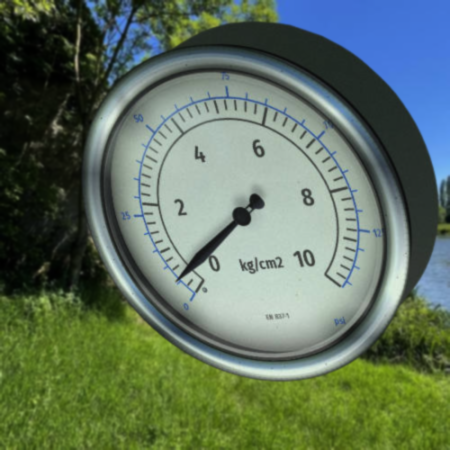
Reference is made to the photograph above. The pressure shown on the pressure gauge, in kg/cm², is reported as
0.4 kg/cm²
